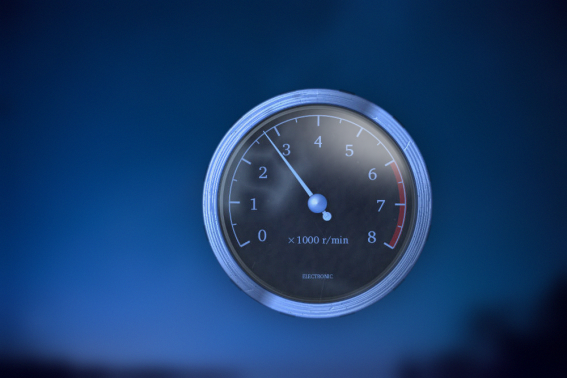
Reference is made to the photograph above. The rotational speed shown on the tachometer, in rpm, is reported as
2750 rpm
